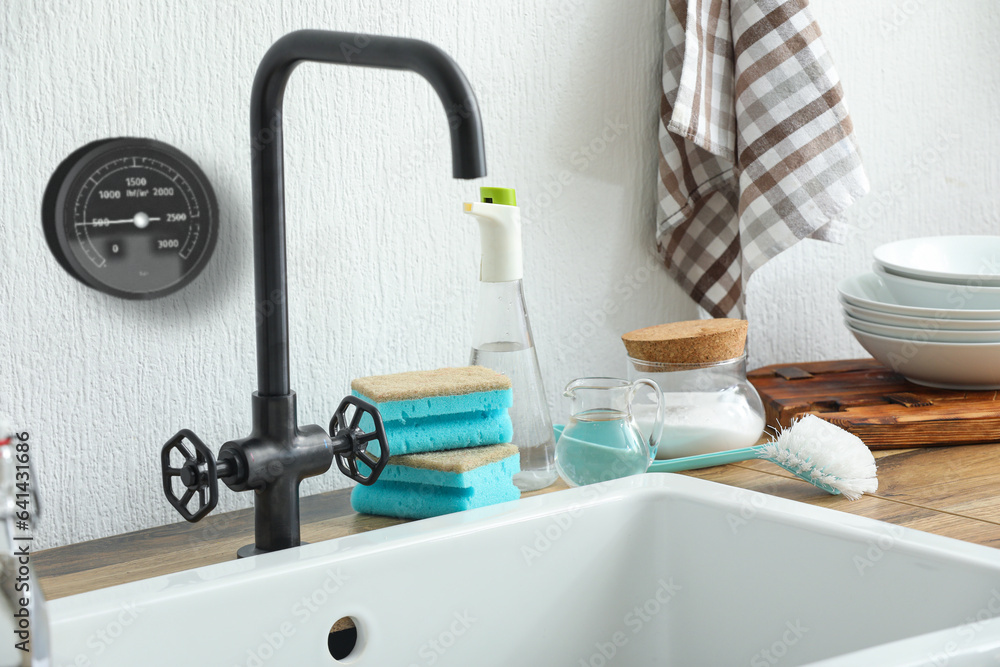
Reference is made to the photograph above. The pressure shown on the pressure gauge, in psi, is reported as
500 psi
